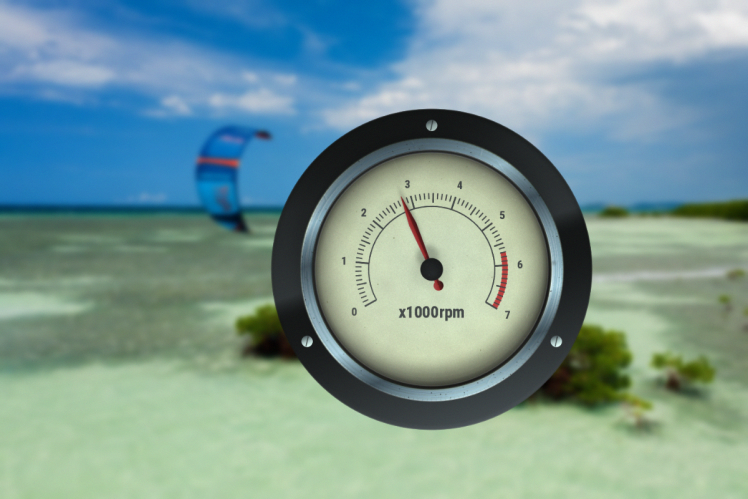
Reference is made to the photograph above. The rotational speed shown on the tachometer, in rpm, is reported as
2800 rpm
